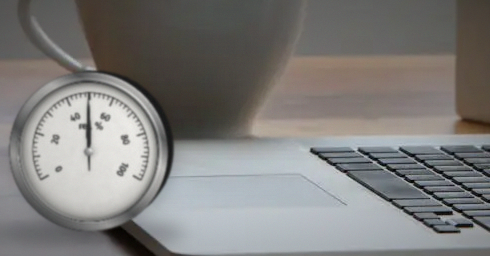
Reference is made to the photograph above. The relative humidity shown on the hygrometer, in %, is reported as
50 %
